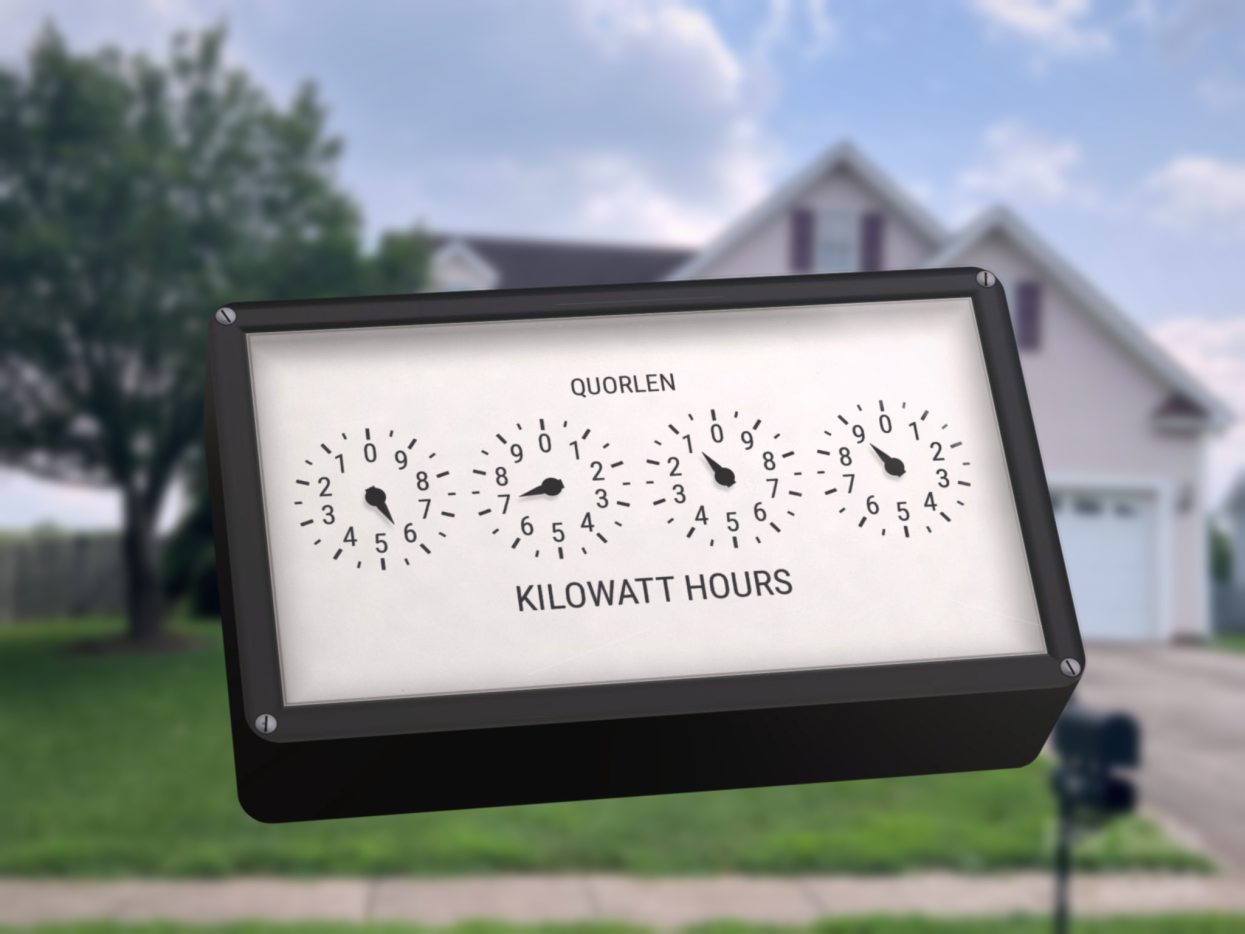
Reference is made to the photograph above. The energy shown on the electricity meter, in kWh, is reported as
5709 kWh
